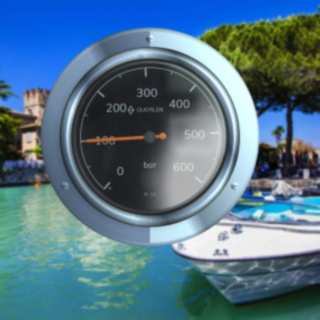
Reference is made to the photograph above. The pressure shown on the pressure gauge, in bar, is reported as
100 bar
